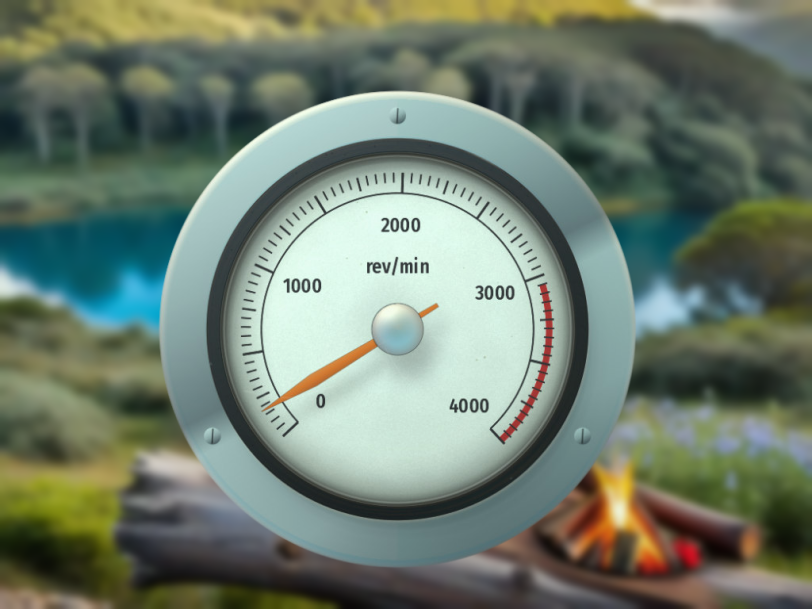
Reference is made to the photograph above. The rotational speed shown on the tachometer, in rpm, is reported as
175 rpm
